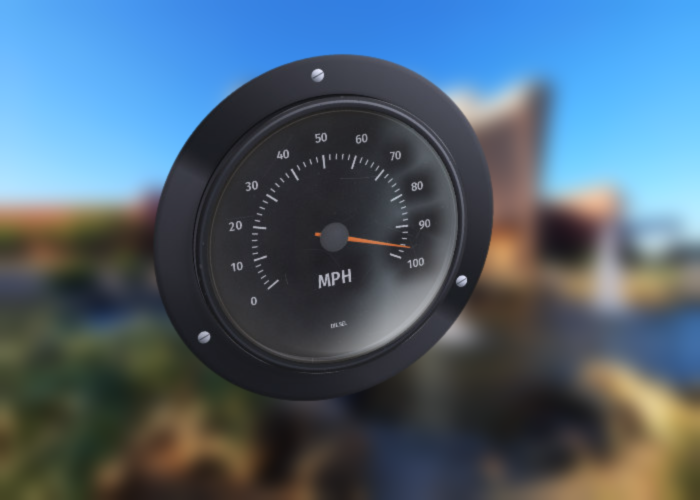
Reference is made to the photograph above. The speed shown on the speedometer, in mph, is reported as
96 mph
